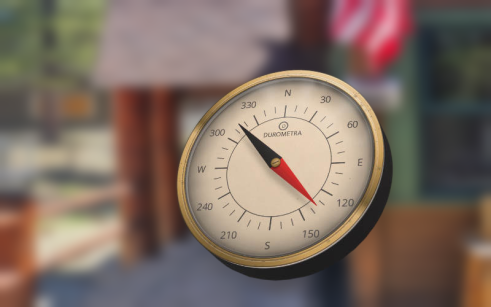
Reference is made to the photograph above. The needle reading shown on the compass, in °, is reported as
135 °
